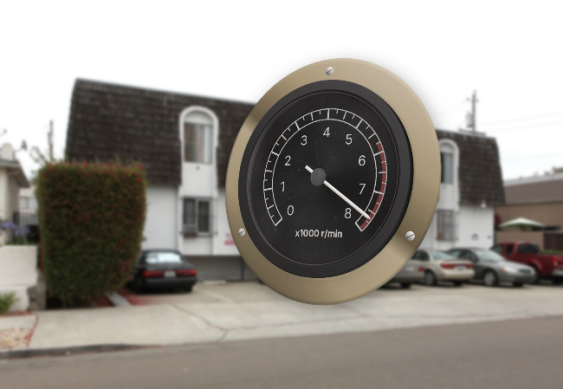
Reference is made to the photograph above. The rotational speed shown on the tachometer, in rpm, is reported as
7625 rpm
